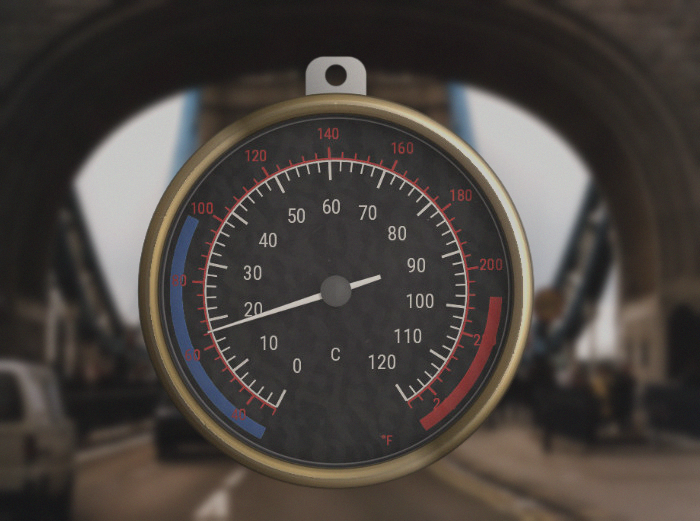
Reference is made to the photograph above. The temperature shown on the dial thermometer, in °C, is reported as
18 °C
